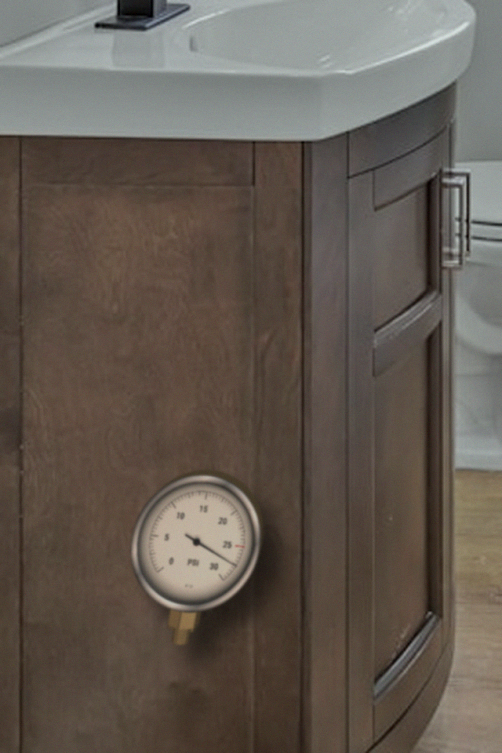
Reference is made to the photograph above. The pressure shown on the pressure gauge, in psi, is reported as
27.5 psi
